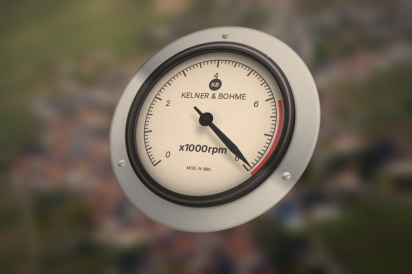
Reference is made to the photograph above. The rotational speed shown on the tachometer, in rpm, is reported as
7900 rpm
